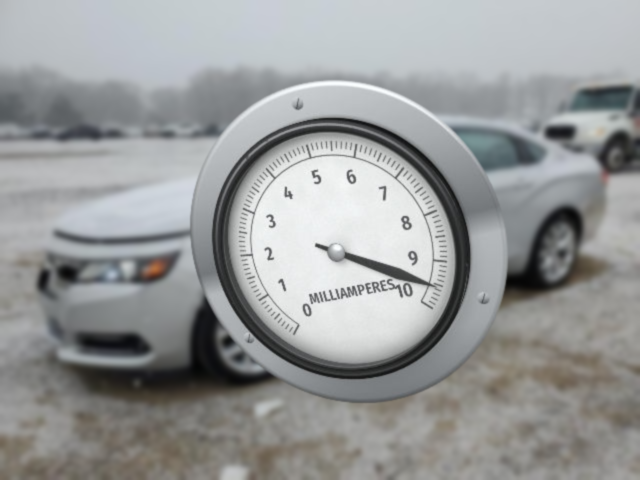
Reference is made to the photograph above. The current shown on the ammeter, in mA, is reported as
9.5 mA
